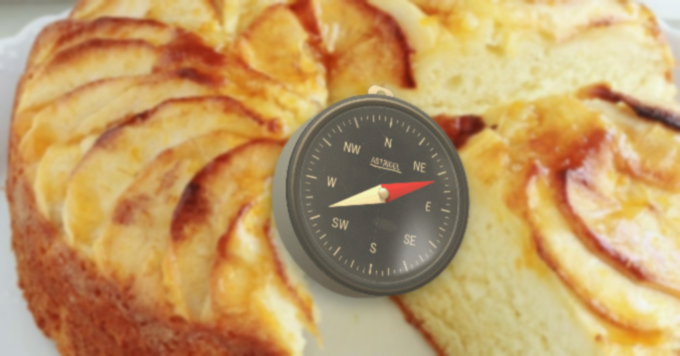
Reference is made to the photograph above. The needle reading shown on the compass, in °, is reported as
65 °
